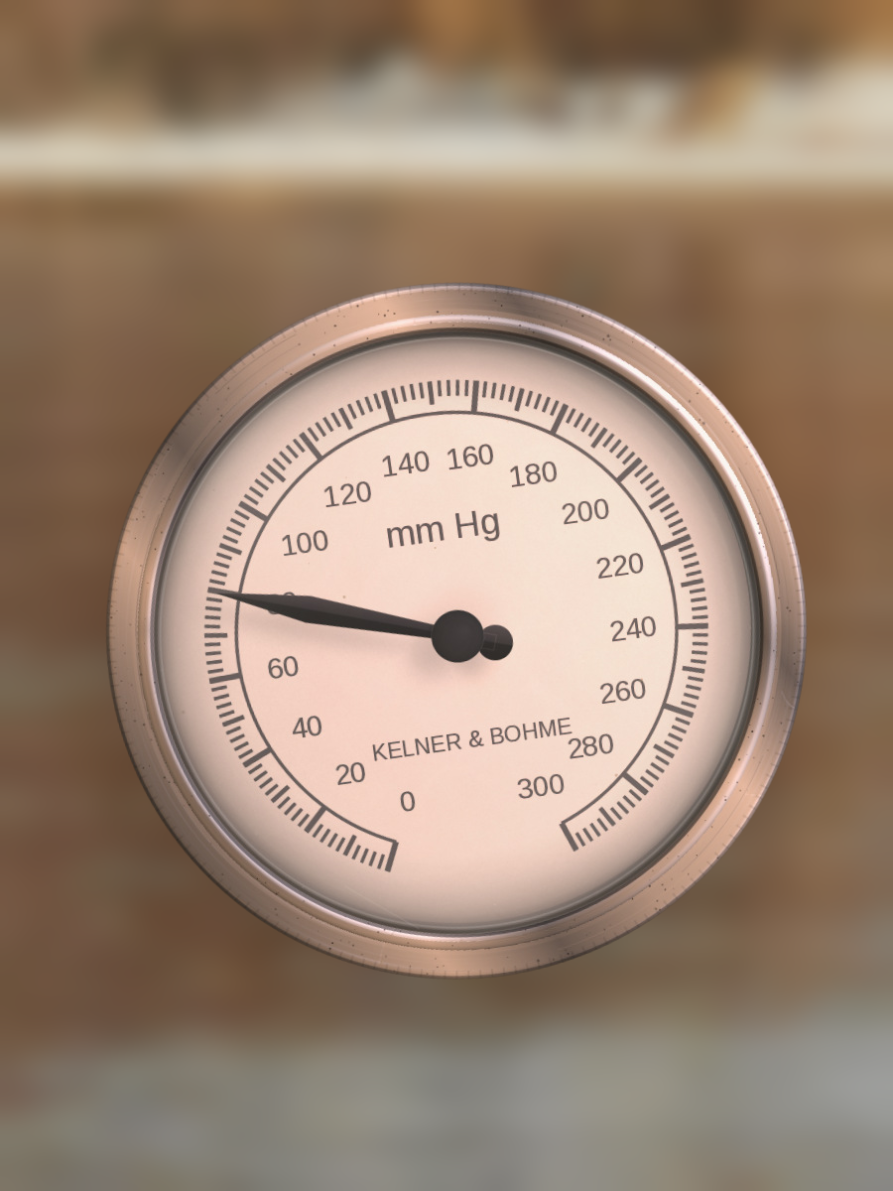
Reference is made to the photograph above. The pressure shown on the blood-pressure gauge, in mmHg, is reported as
80 mmHg
